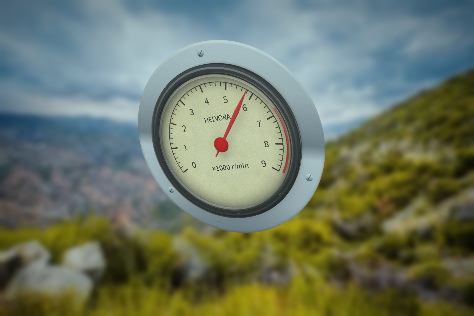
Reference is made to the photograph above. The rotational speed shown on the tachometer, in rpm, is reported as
5800 rpm
